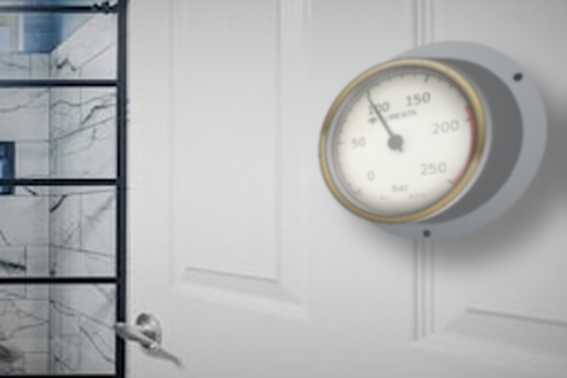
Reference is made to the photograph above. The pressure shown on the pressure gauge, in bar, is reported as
100 bar
